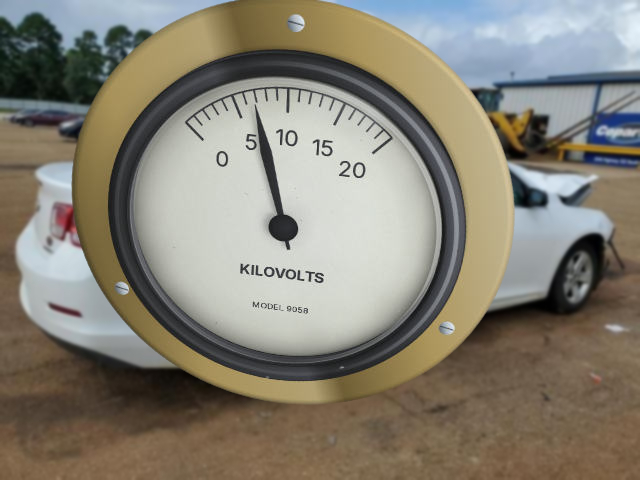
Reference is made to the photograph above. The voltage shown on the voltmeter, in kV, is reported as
7 kV
